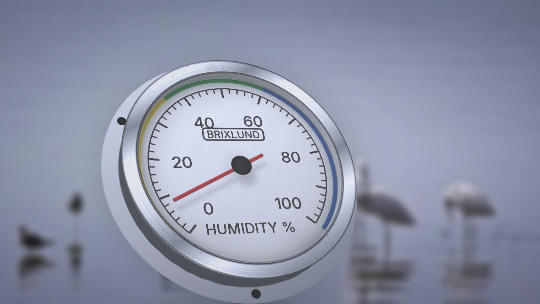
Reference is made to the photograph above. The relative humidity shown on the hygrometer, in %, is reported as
8 %
